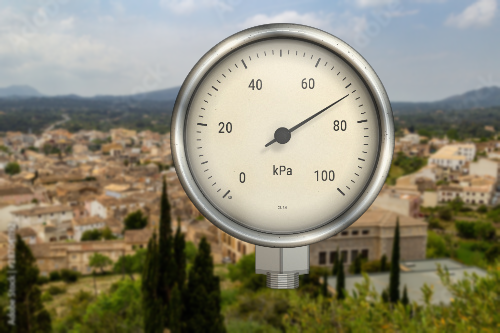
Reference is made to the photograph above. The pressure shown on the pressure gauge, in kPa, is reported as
72 kPa
